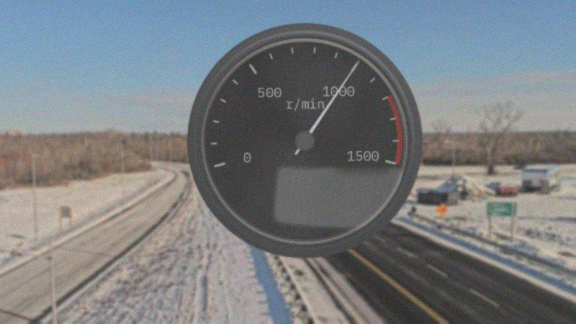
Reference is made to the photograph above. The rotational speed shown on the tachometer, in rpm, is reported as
1000 rpm
